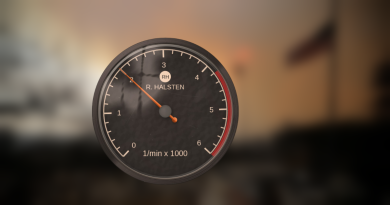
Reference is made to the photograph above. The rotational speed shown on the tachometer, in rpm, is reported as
2000 rpm
